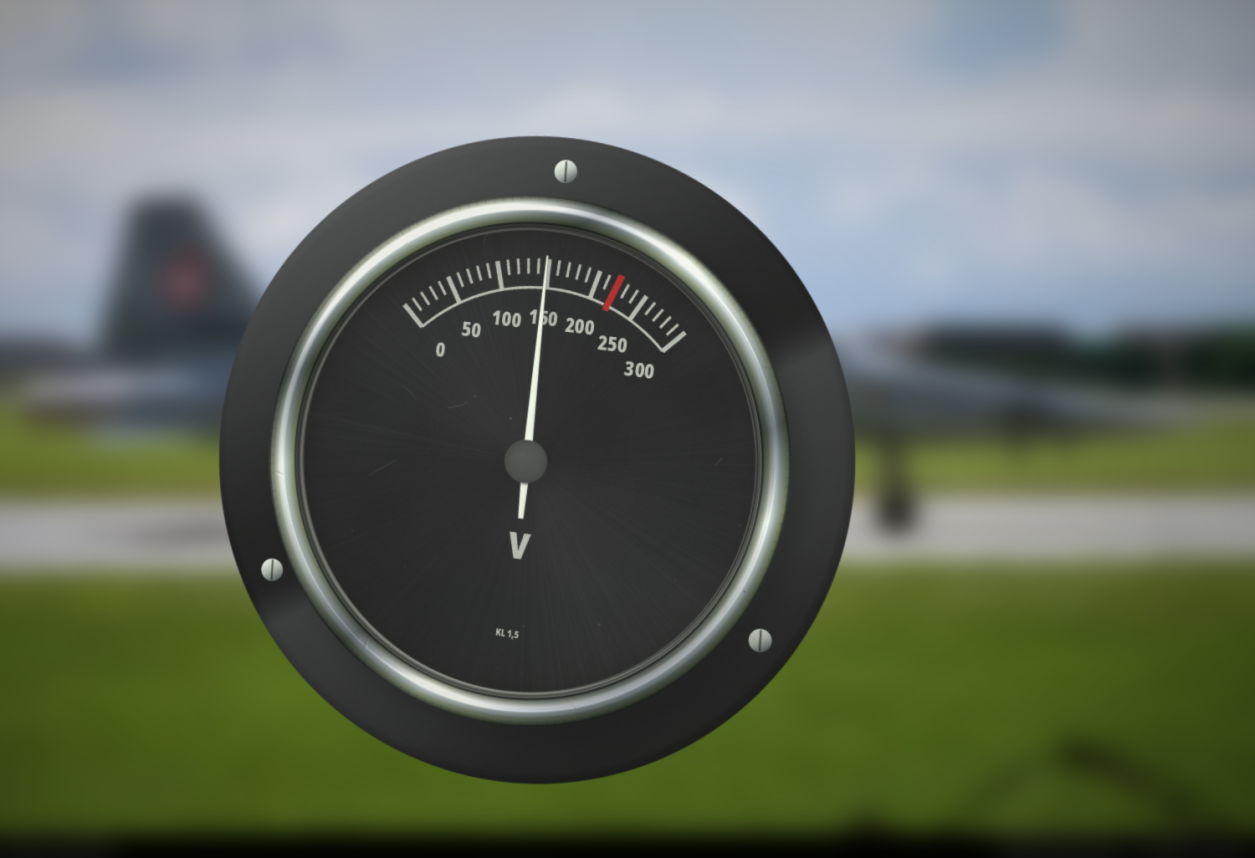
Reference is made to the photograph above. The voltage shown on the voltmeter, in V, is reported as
150 V
